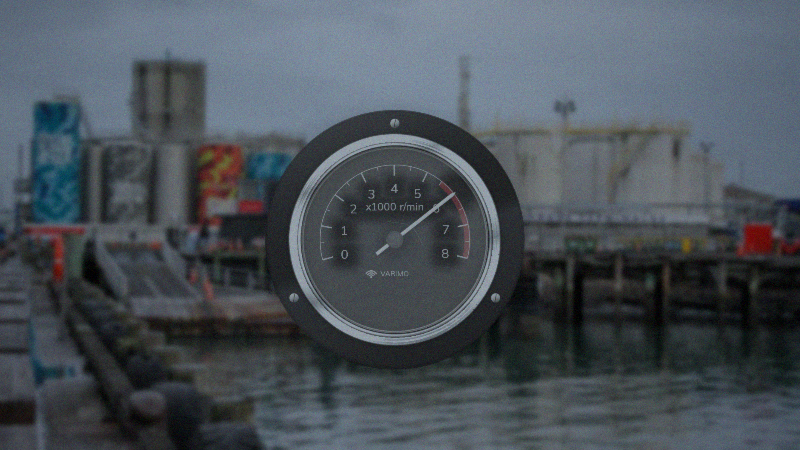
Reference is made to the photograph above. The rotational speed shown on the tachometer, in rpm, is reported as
6000 rpm
